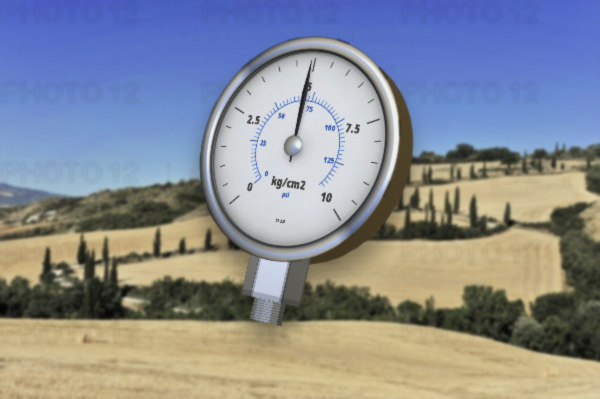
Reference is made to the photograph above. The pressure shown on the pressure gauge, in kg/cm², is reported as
5 kg/cm²
